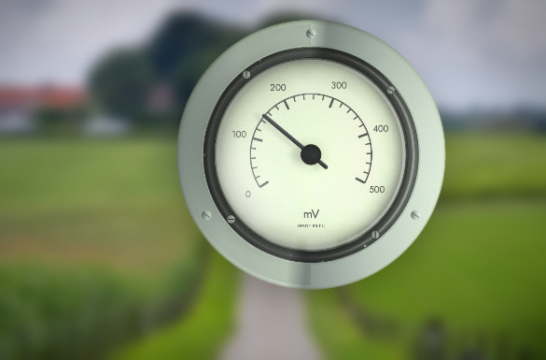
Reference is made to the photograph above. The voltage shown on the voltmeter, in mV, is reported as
150 mV
